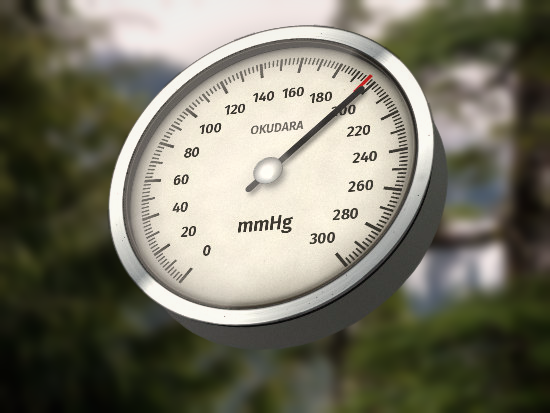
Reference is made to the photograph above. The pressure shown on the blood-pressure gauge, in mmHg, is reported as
200 mmHg
